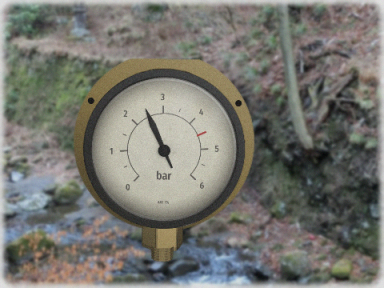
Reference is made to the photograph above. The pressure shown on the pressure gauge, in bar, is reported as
2.5 bar
